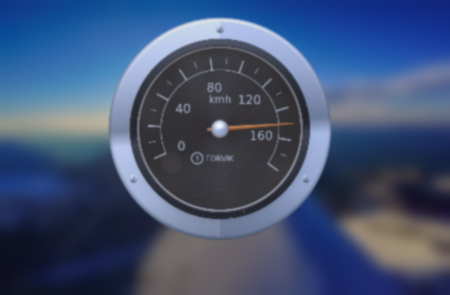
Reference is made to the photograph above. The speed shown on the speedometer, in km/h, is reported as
150 km/h
